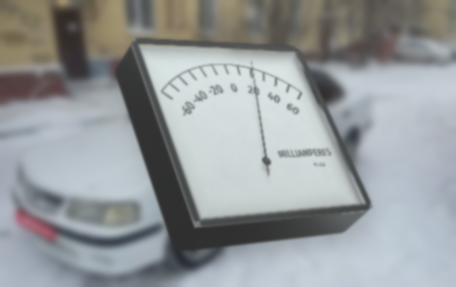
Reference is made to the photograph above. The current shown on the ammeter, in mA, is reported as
20 mA
